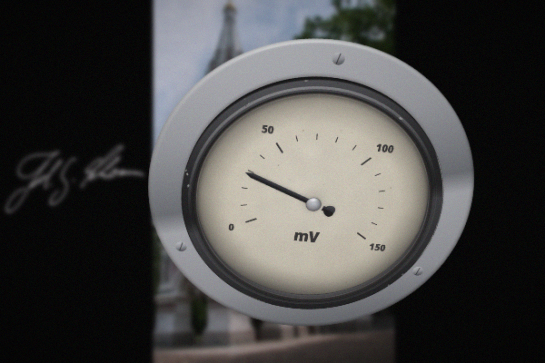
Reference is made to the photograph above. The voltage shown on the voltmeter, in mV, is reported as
30 mV
